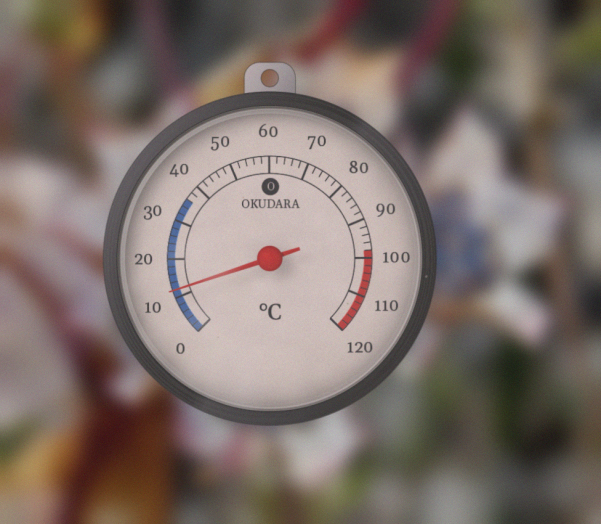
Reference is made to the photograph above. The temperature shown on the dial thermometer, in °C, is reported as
12 °C
